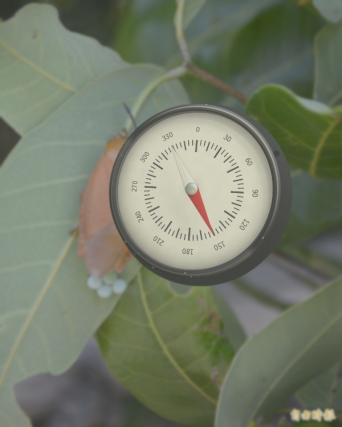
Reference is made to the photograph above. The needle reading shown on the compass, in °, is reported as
150 °
